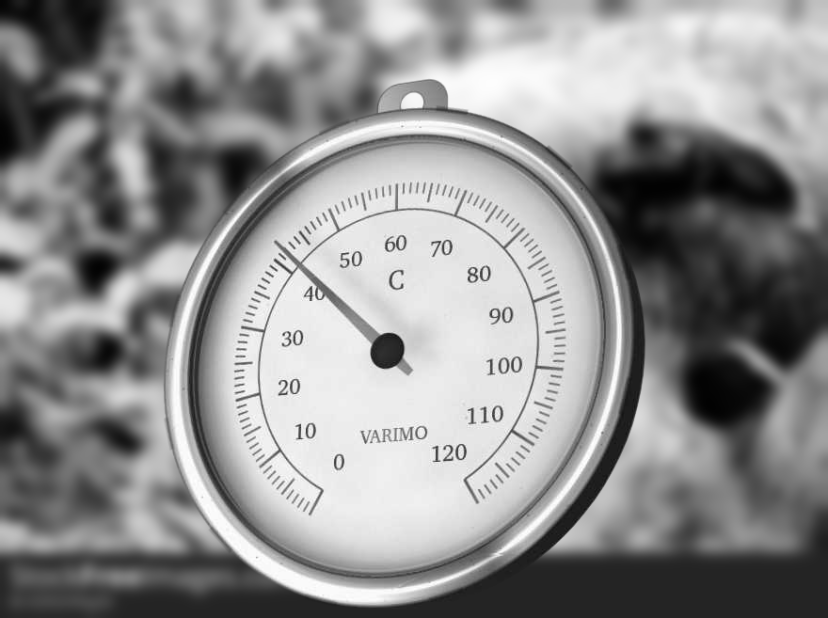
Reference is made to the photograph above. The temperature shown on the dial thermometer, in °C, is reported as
42 °C
